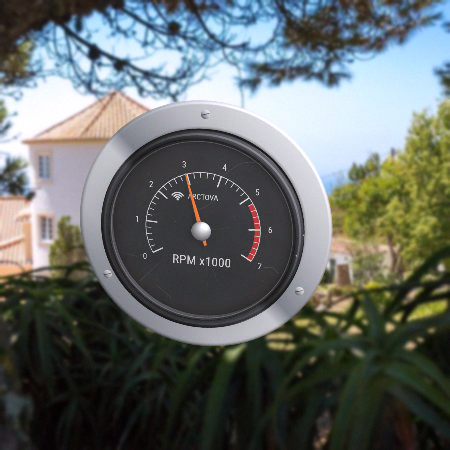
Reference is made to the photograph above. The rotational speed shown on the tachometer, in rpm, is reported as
3000 rpm
